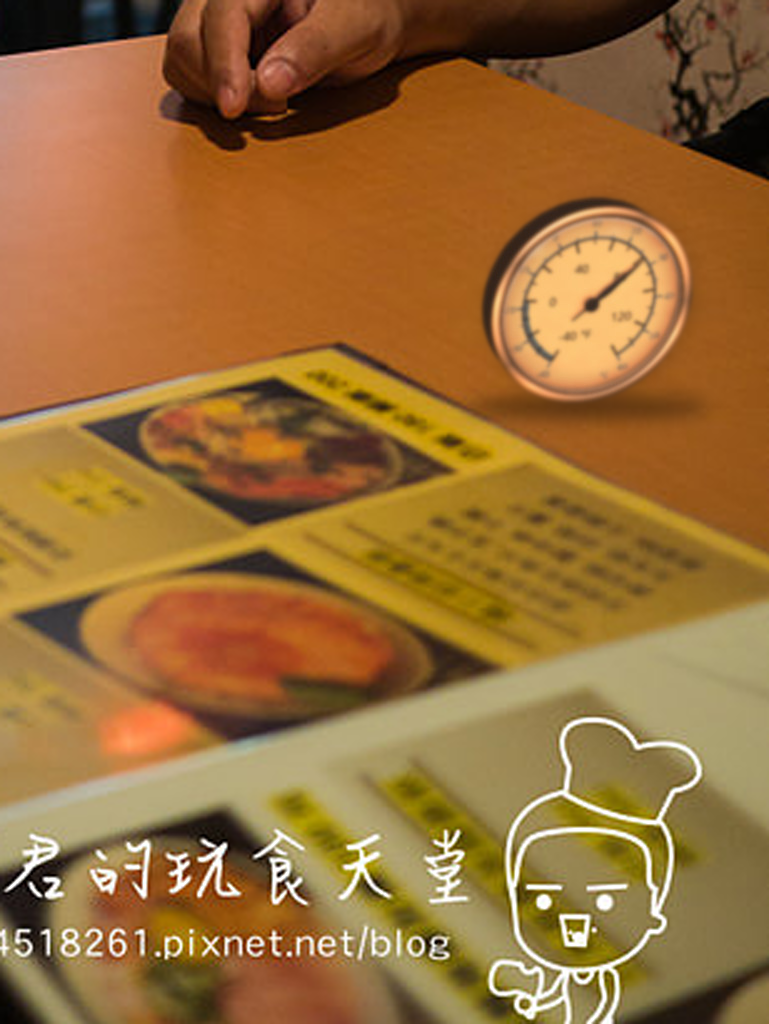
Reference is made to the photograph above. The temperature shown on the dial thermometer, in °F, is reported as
80 °F
